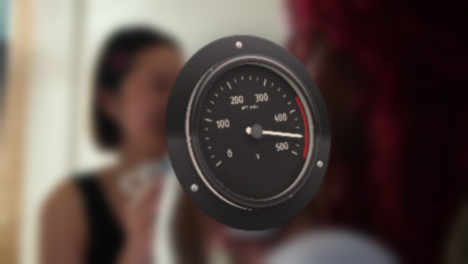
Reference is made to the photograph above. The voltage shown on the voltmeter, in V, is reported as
460 V
